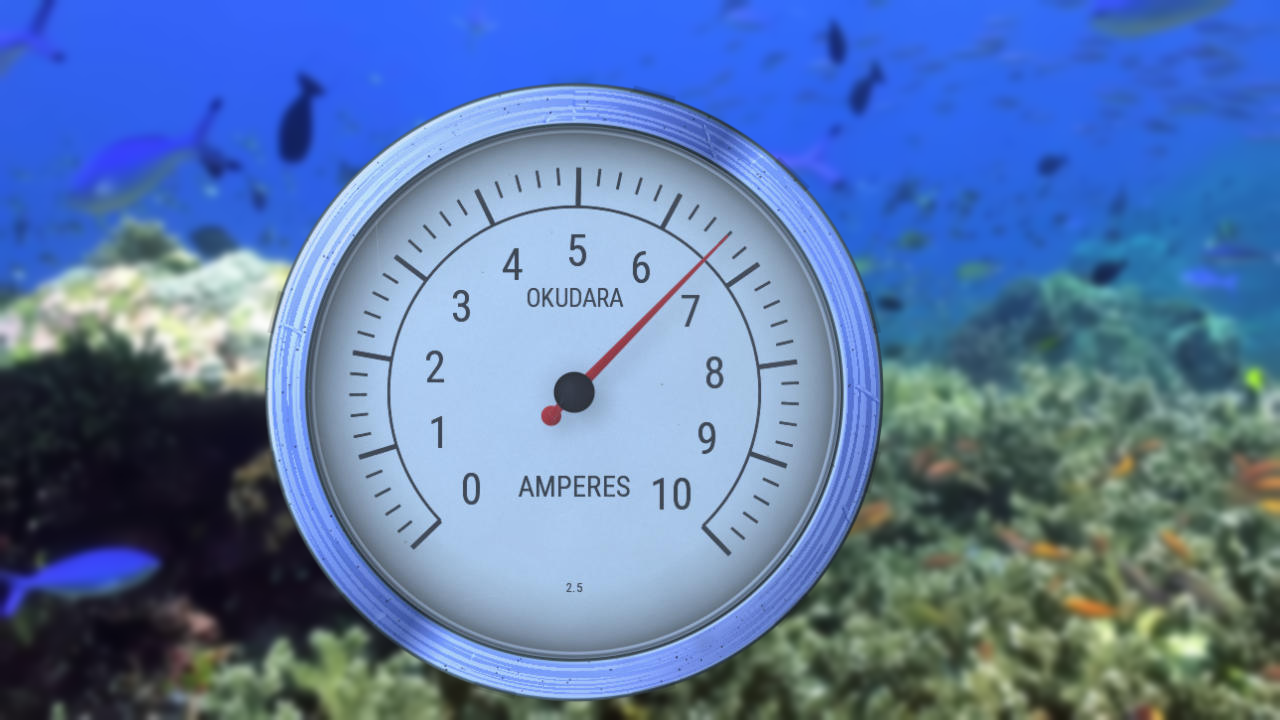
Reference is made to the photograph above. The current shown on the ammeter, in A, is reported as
6.6 A
